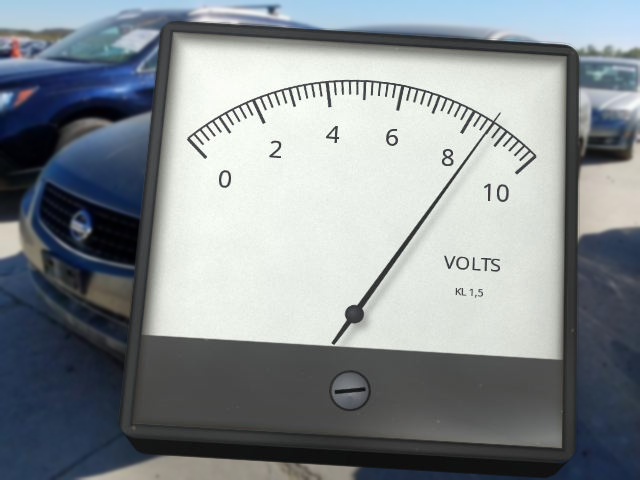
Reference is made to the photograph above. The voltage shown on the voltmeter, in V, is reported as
8.6 V
